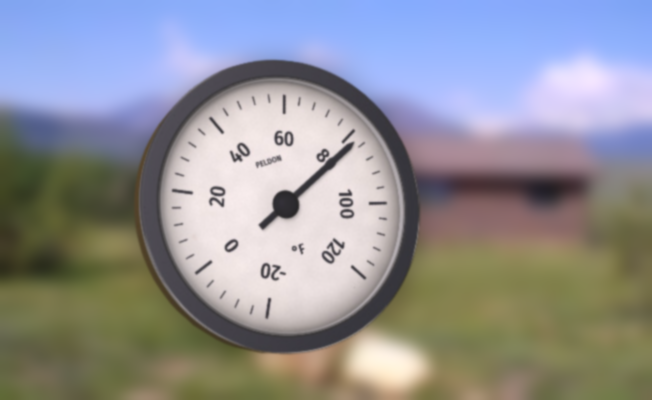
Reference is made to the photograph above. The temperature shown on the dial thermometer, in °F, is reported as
82 °F
